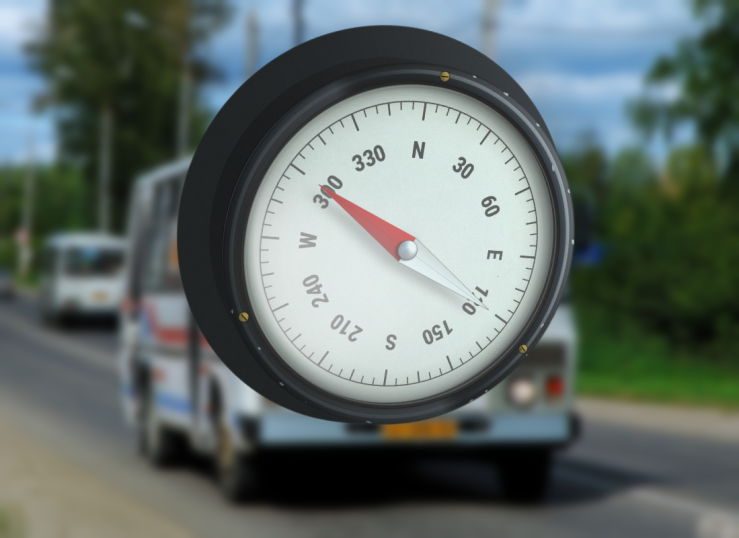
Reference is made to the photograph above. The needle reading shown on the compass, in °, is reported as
300 °
